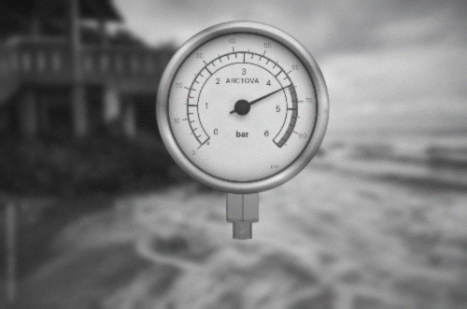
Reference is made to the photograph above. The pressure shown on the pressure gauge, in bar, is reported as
4.4 bar
